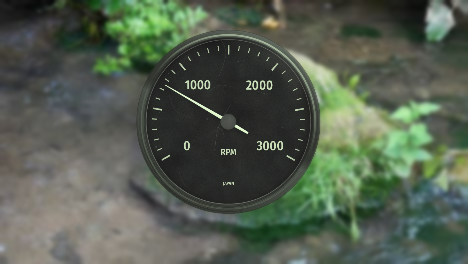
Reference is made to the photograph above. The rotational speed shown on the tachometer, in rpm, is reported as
750 rpm
